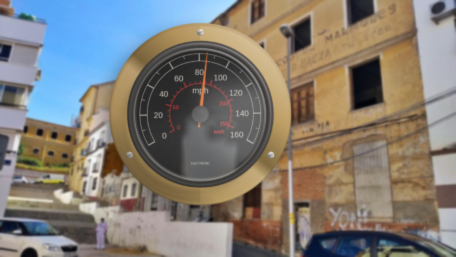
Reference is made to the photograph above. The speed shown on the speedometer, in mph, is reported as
85 mph
